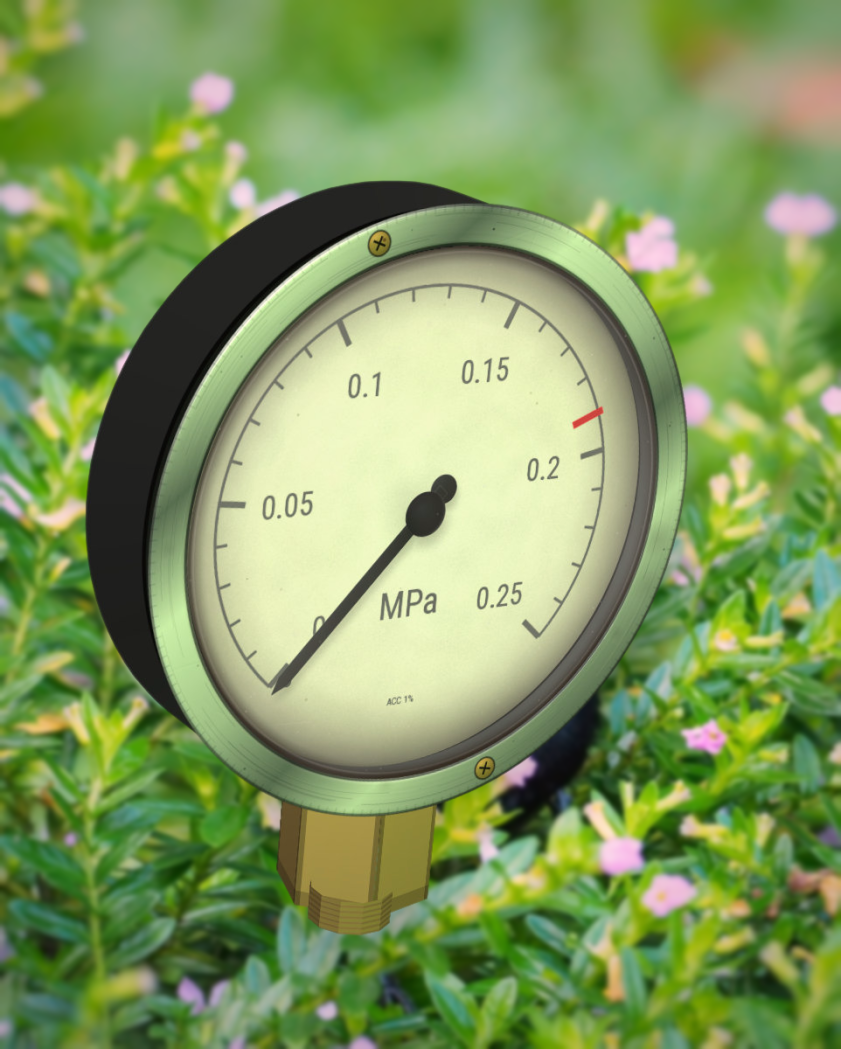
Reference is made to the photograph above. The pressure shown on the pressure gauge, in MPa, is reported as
0 MPa
